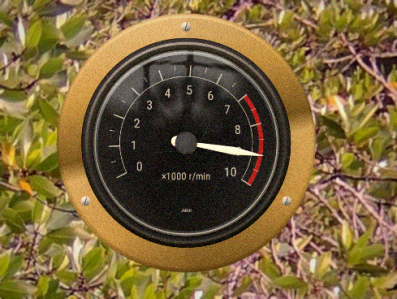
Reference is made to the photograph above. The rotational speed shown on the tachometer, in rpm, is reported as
9000 rpm
